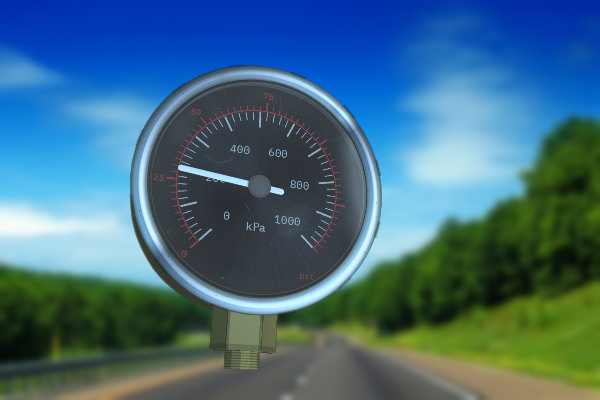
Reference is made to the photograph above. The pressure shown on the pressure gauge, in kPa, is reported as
200 kPa
